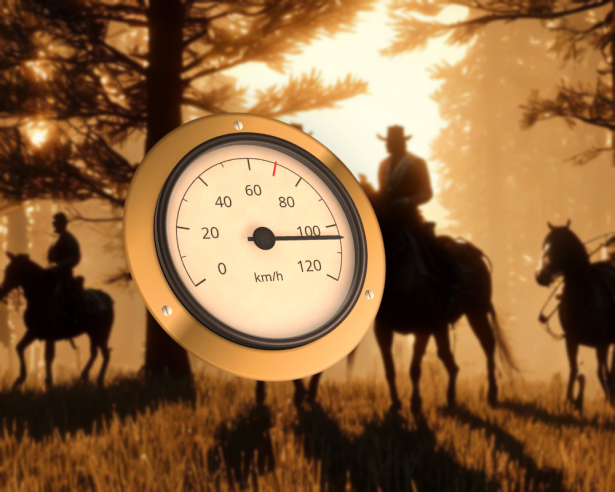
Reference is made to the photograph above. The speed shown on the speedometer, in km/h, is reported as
105 km/h
